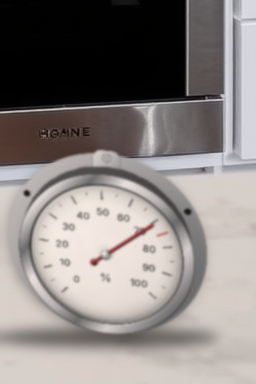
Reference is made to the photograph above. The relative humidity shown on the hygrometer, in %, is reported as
70 %
